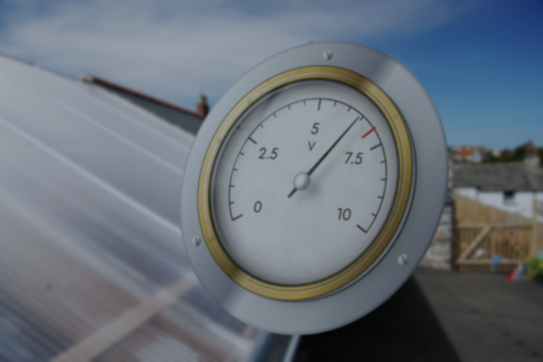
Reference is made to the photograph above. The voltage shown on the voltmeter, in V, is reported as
6.5 V
